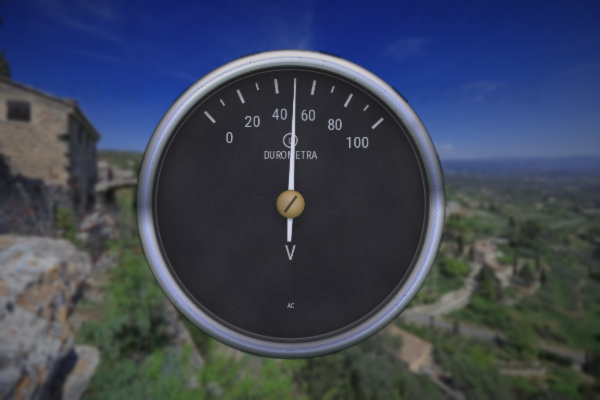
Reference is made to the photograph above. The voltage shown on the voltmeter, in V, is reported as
50 V
